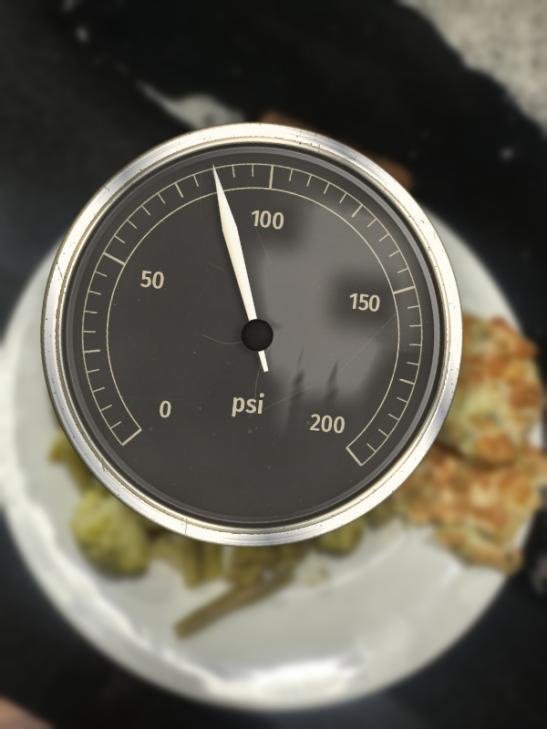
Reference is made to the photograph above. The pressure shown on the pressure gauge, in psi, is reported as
85 psi
